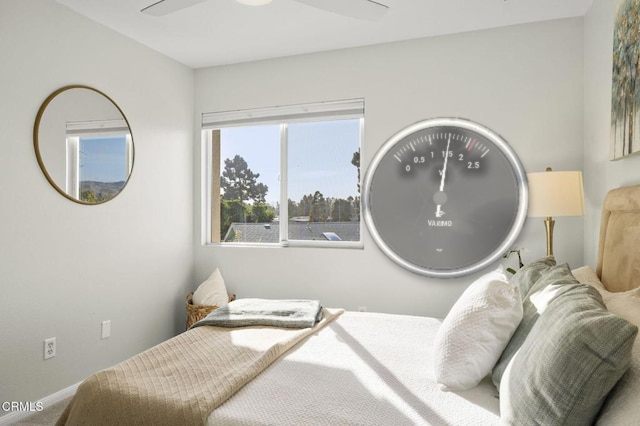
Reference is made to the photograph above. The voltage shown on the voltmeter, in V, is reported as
1.5 V
